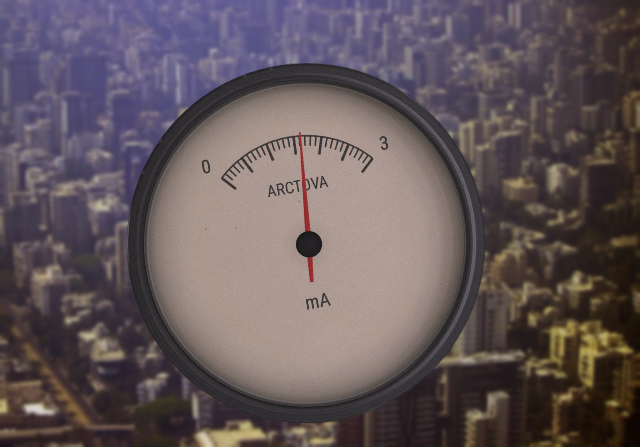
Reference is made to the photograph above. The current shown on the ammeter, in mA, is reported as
1.6 mA
